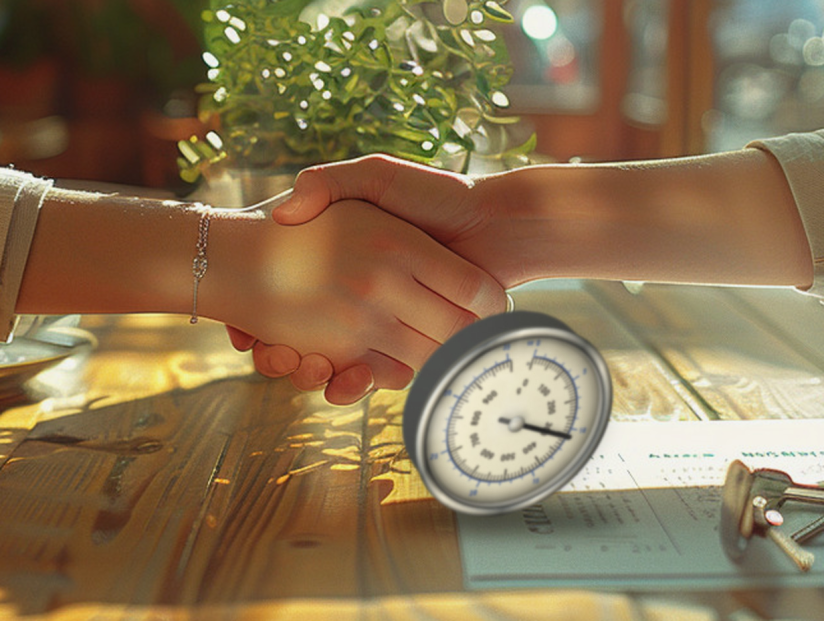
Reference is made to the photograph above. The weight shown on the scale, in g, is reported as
300 g
